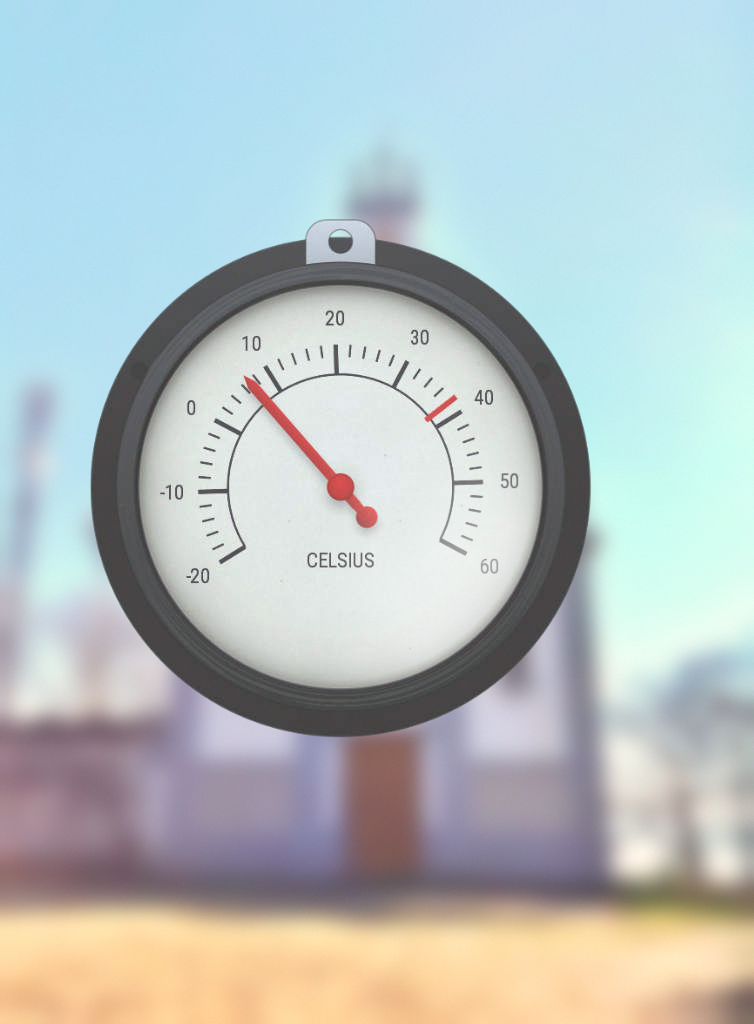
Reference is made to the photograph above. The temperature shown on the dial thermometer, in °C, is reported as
7 °C
